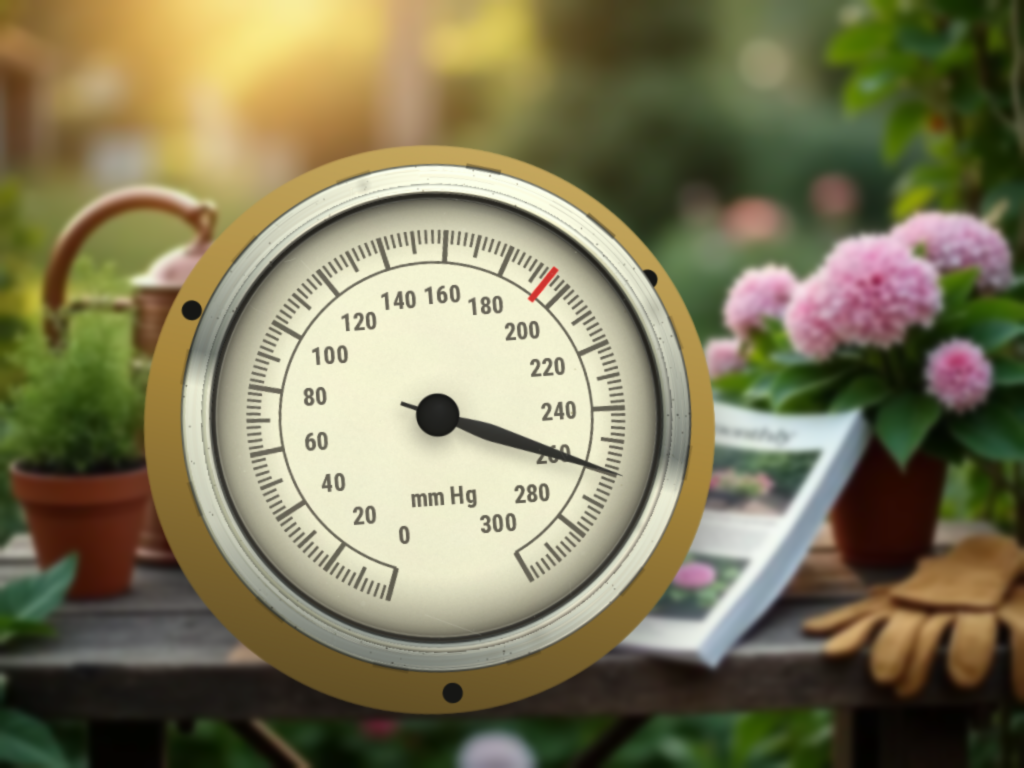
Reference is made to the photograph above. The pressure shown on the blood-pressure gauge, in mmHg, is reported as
260 mmHg
